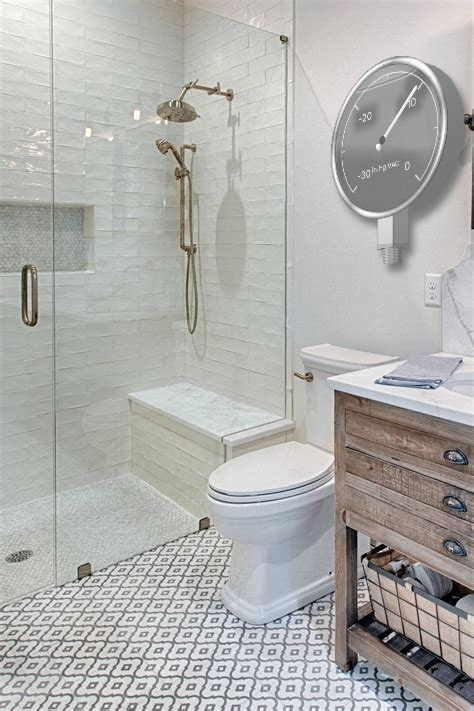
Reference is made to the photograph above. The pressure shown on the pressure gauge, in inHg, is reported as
-10 inHg
